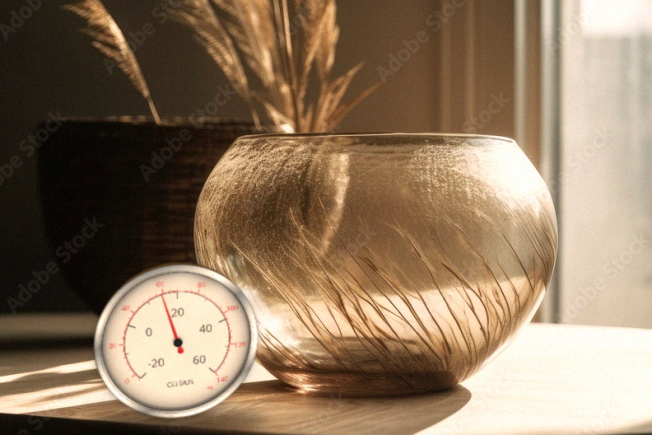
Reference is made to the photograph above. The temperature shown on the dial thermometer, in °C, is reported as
15 °C
